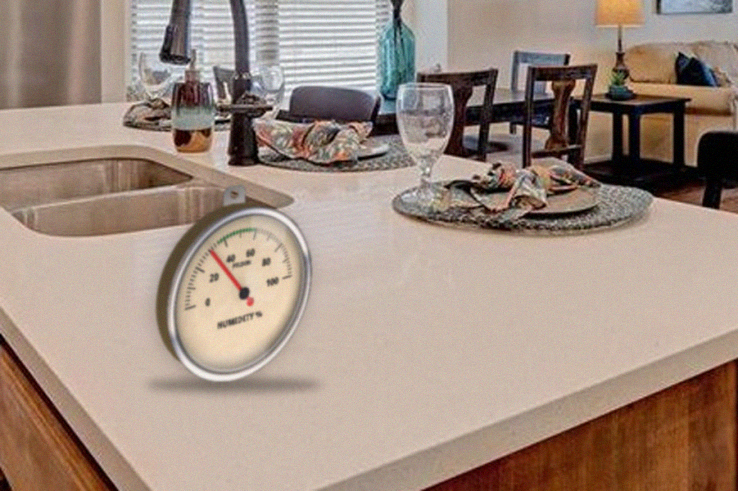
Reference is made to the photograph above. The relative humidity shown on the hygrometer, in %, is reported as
30 %
